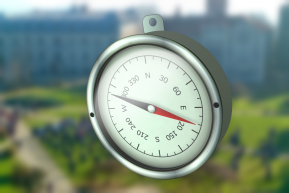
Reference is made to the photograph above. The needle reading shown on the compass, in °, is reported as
110 °
